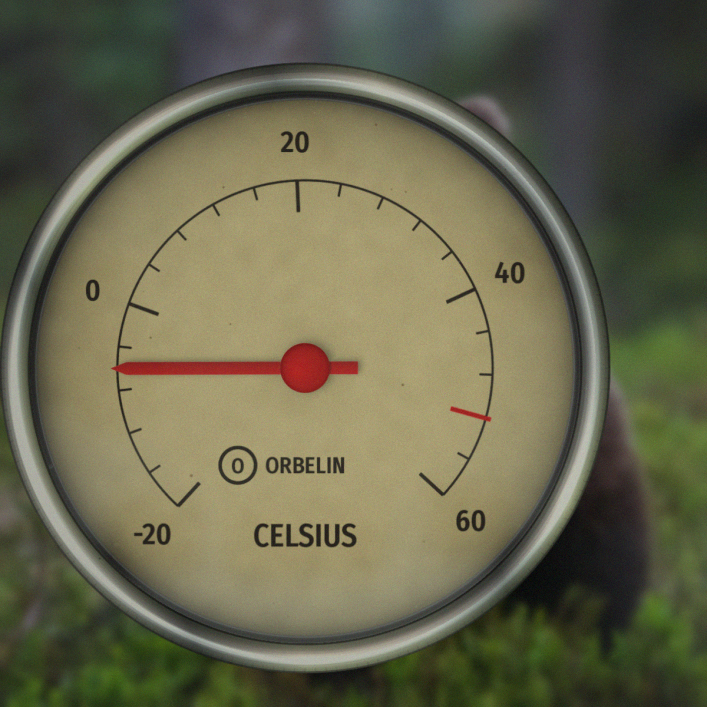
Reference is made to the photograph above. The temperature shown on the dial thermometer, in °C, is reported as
-6 °C
